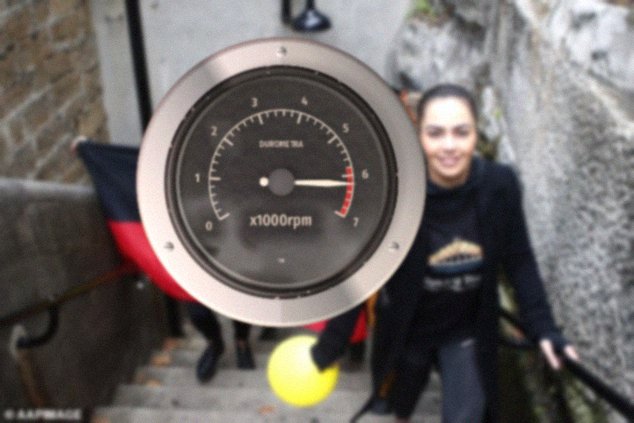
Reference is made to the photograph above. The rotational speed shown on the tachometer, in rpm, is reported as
6200 rpm
